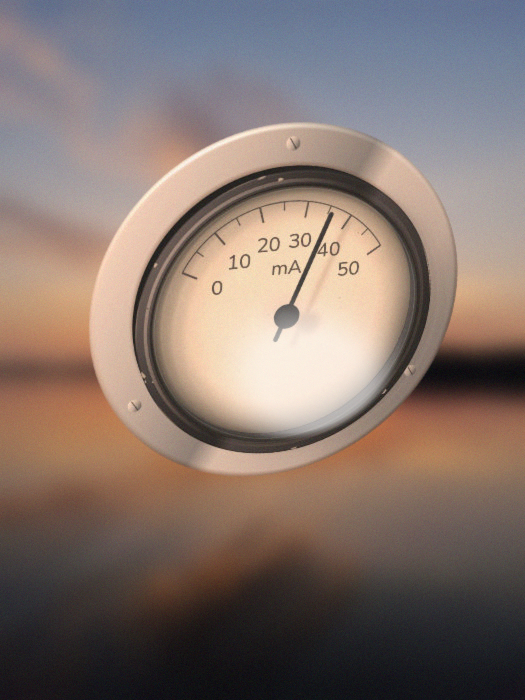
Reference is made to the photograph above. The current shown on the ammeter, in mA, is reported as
35 mA
